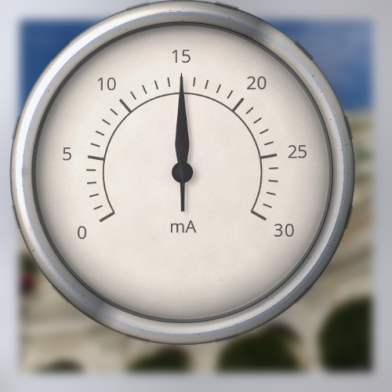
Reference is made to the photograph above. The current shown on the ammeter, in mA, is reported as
15 mA
